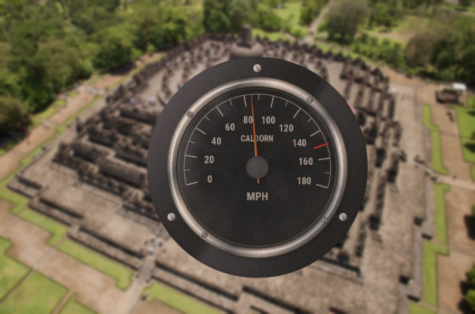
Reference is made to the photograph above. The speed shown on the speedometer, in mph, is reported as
85 mph
